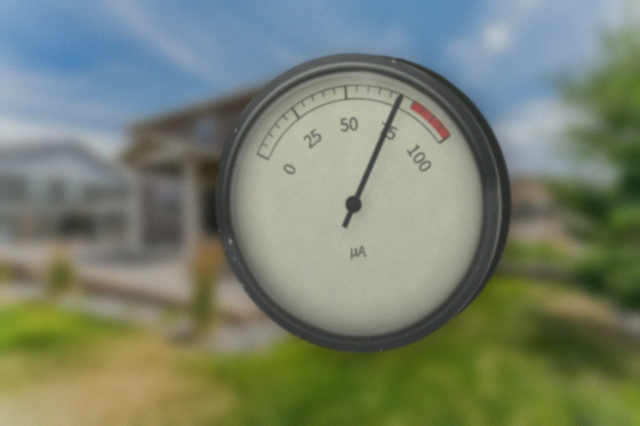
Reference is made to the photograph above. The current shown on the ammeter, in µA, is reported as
75 µA
